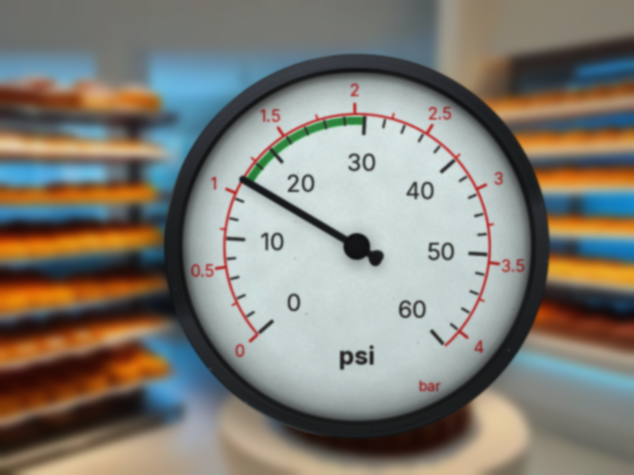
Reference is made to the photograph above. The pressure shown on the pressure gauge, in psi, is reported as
16 psi
